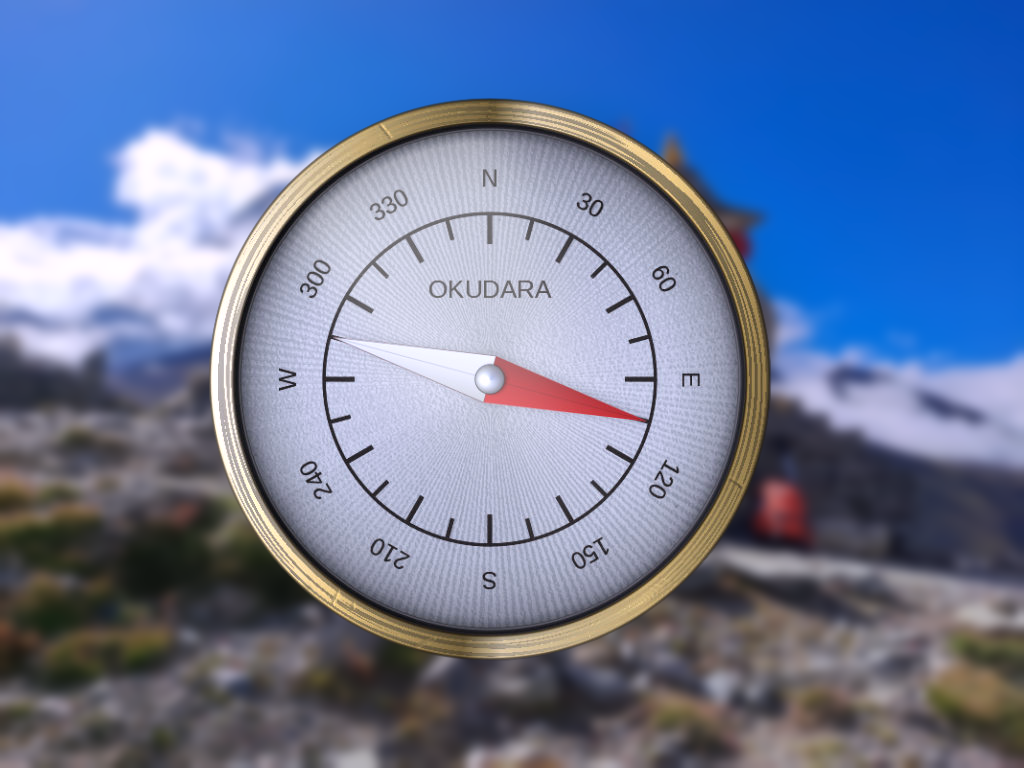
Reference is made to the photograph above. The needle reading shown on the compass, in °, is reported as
105 °
